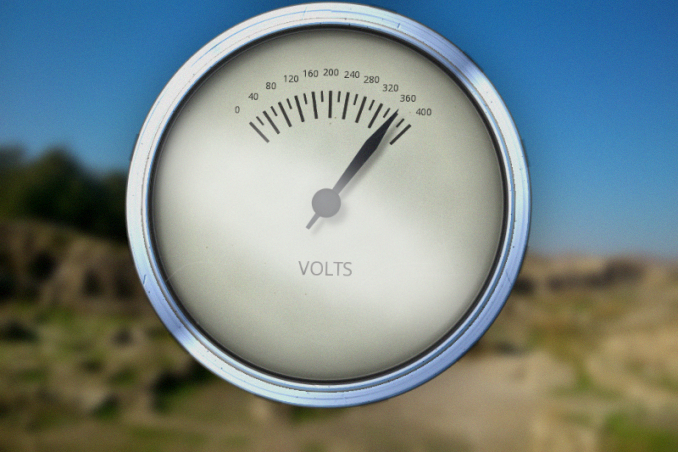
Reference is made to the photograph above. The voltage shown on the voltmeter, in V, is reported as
360 V
